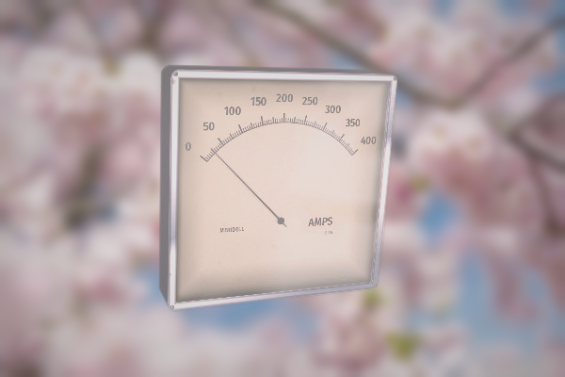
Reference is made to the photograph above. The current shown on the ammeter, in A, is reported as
25 A
